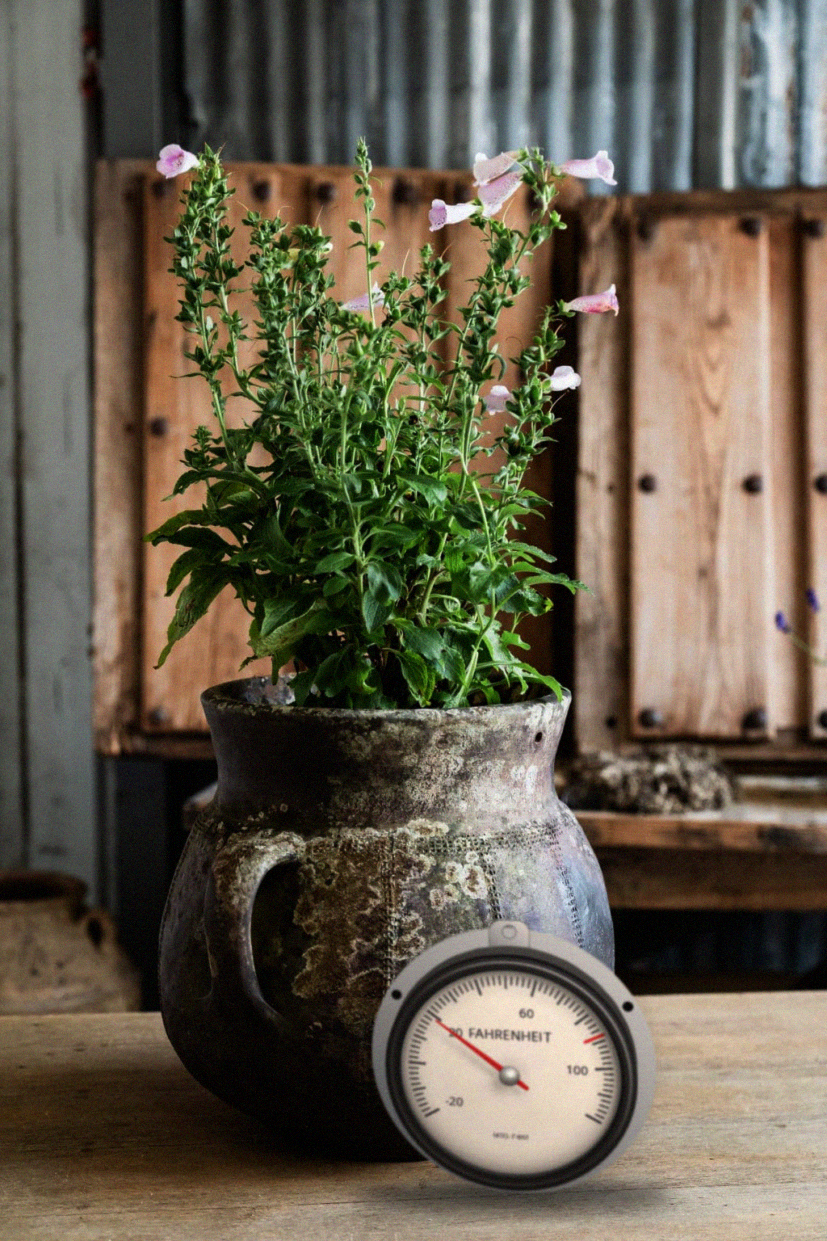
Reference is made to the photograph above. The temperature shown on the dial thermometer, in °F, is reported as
20 °F
